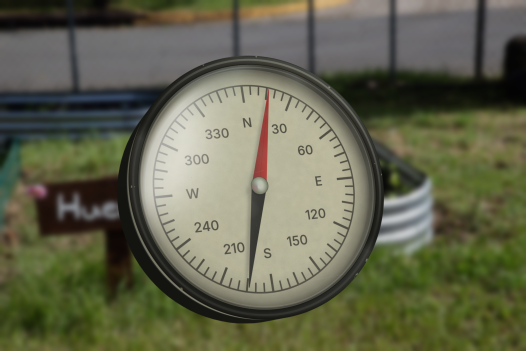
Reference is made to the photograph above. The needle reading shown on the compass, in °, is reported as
15 °
